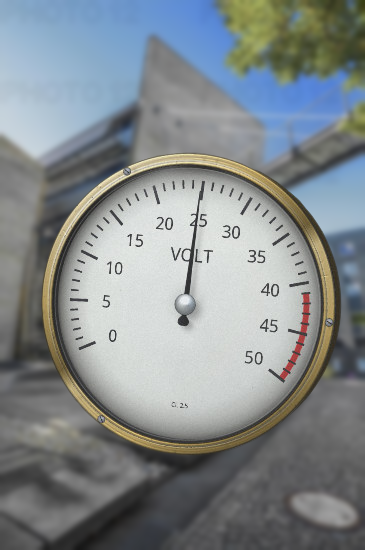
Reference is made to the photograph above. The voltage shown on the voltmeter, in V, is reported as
25 V
